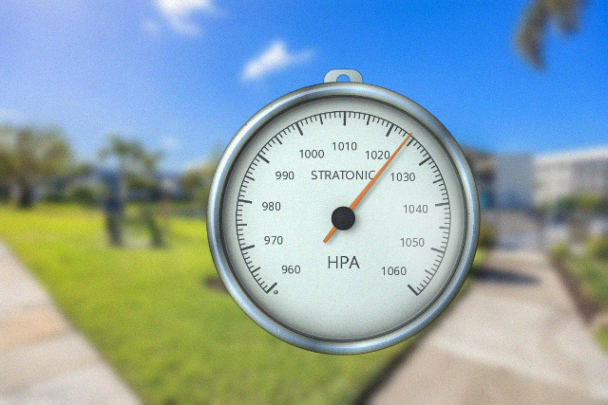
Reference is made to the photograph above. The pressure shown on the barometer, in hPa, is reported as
1024 hPa
